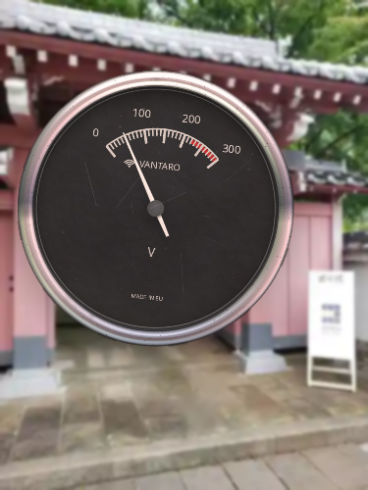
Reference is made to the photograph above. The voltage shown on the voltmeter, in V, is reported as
50 V
